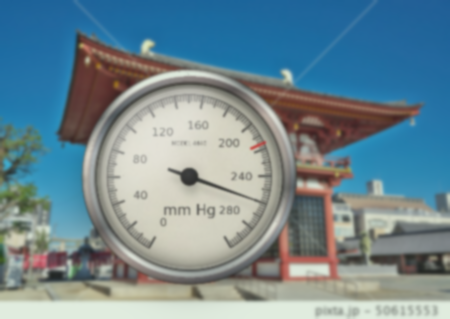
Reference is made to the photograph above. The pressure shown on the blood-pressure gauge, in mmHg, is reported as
260 mmHg
